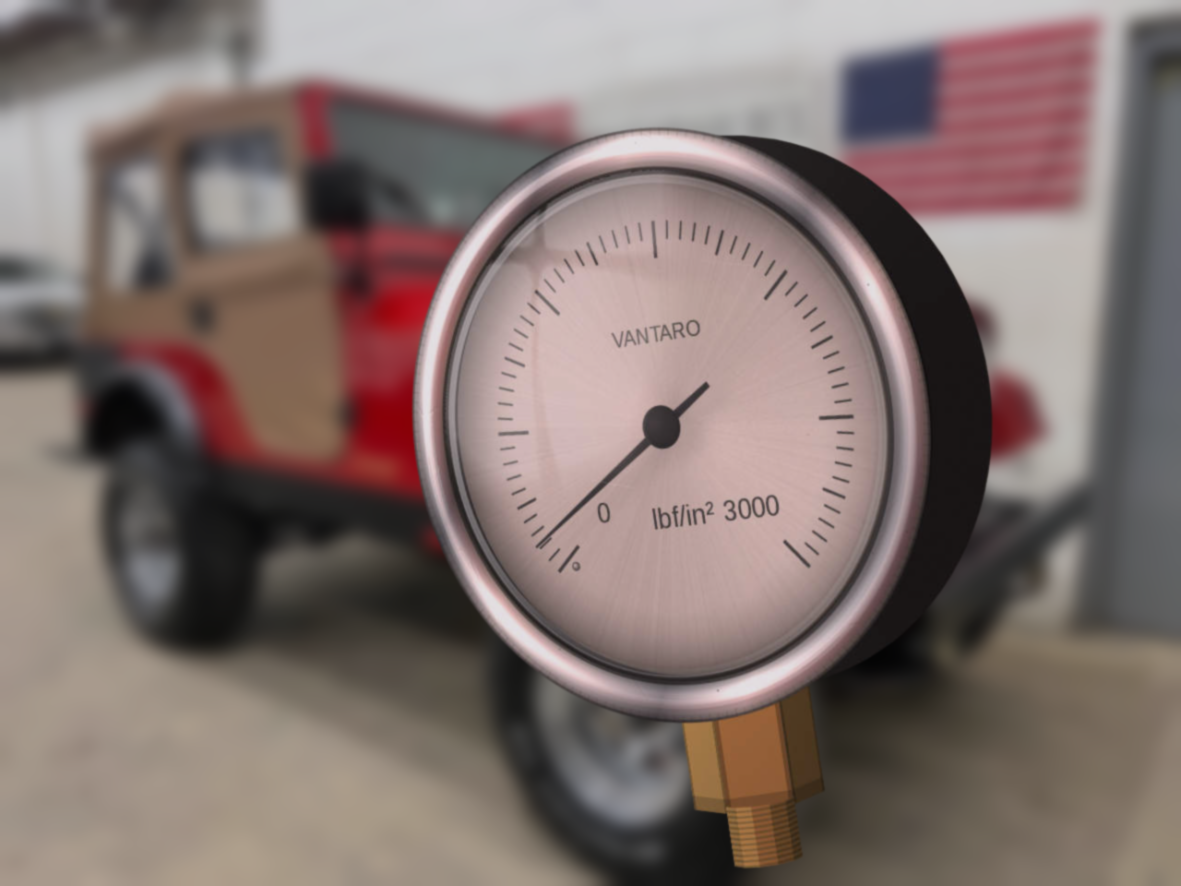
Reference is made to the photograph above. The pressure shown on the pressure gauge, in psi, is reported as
100 psi
